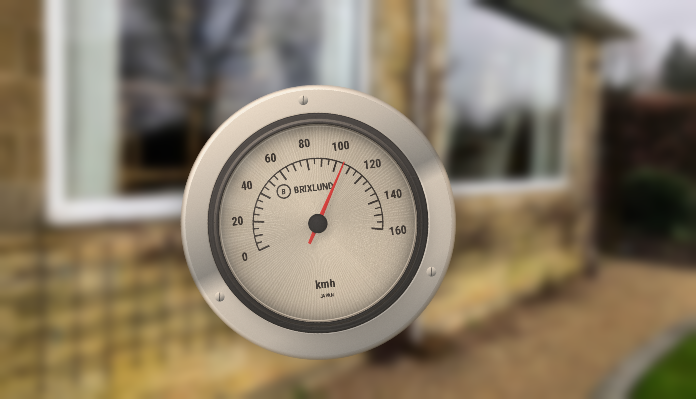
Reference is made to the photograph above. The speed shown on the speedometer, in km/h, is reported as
105 km/h
